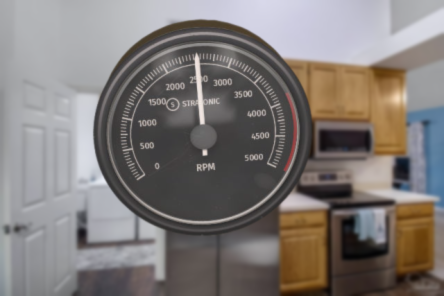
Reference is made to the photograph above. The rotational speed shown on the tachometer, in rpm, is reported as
2500 rpm
